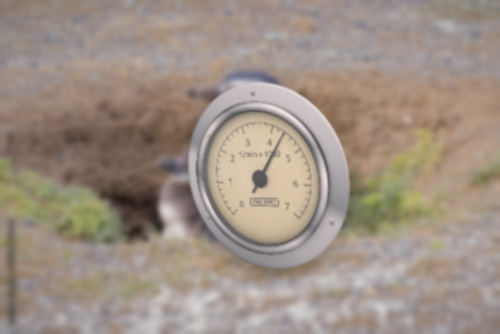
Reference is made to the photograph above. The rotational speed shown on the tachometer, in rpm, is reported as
4400 rpm
